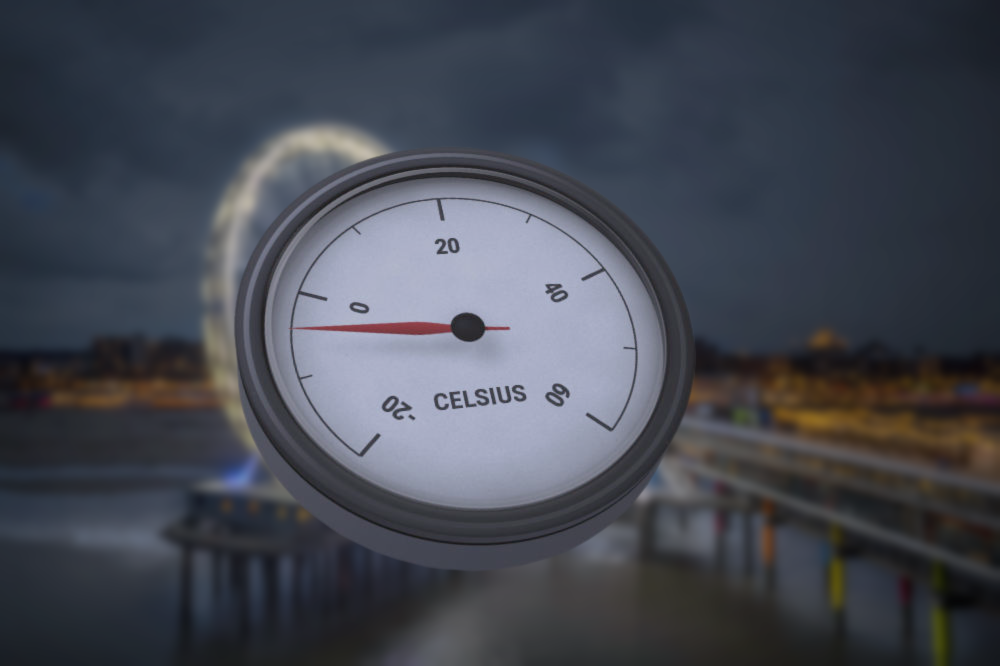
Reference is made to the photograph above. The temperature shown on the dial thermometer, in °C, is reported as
-5 °C
